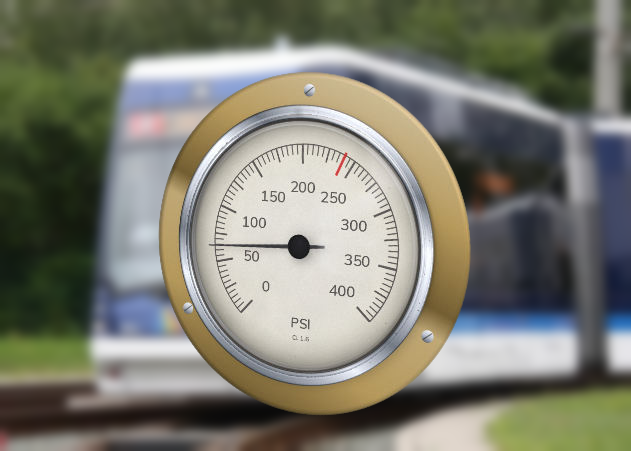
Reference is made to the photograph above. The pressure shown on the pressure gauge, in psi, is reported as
65 psi
